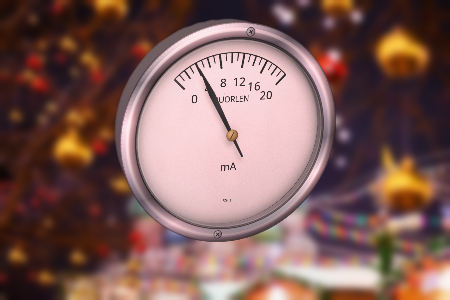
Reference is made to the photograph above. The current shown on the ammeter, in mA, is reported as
4 mA
